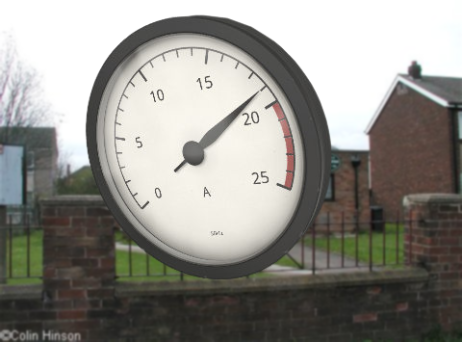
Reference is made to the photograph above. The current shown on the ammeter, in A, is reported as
19 A
